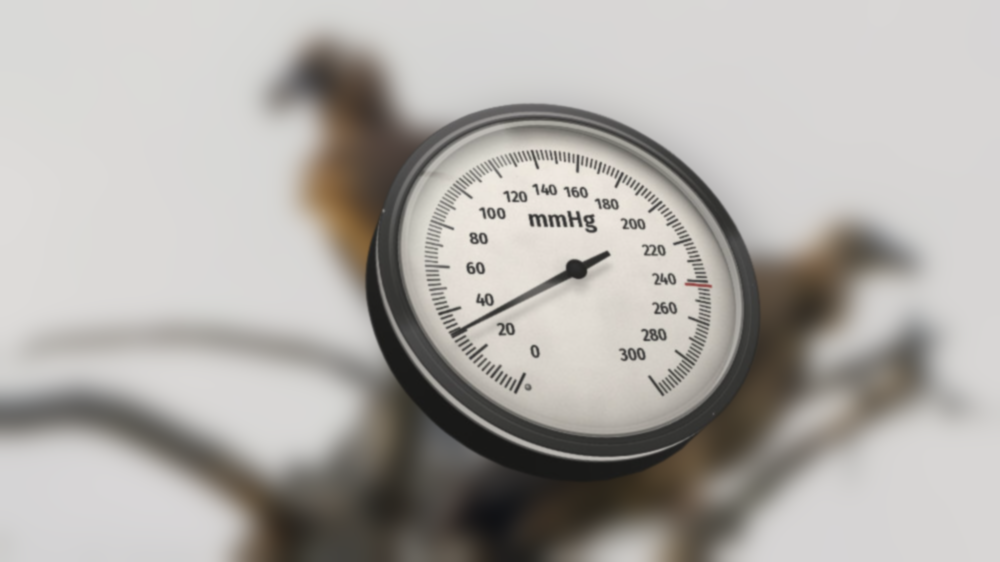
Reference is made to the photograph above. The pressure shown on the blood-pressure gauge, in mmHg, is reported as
30 mmHg
